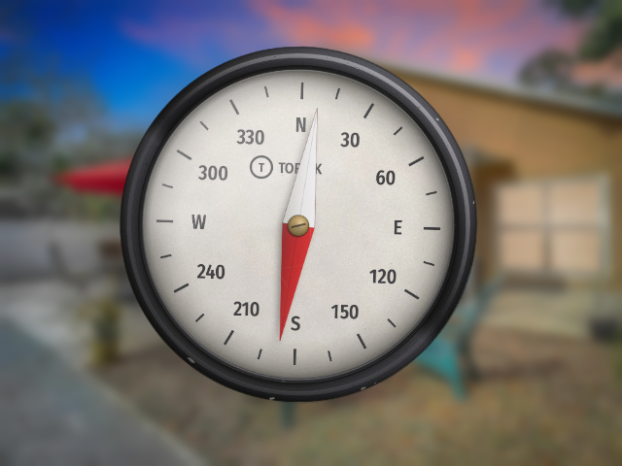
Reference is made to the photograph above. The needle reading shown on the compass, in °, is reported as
187.5 °
